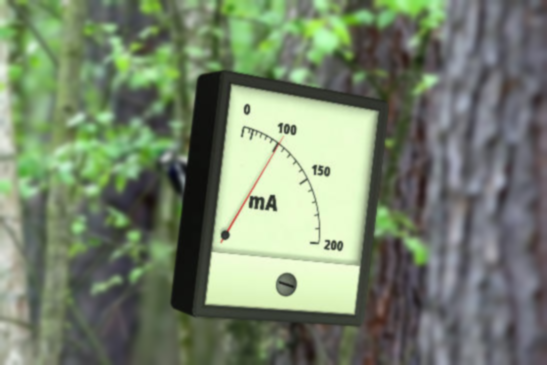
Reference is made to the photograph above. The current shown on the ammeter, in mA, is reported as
100 mA
